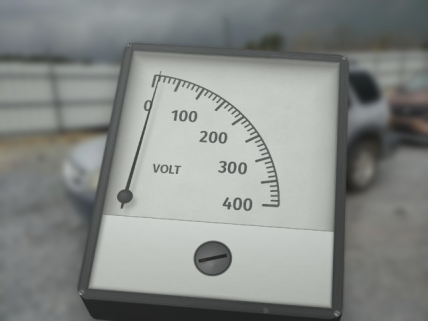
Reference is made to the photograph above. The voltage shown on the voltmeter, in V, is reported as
10 V
